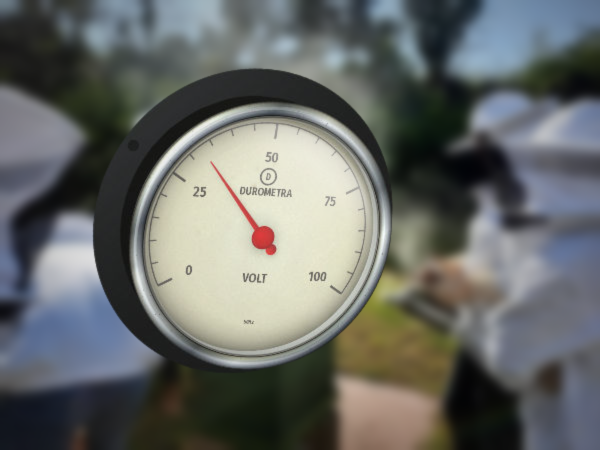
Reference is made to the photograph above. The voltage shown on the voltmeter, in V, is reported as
32.5 V
